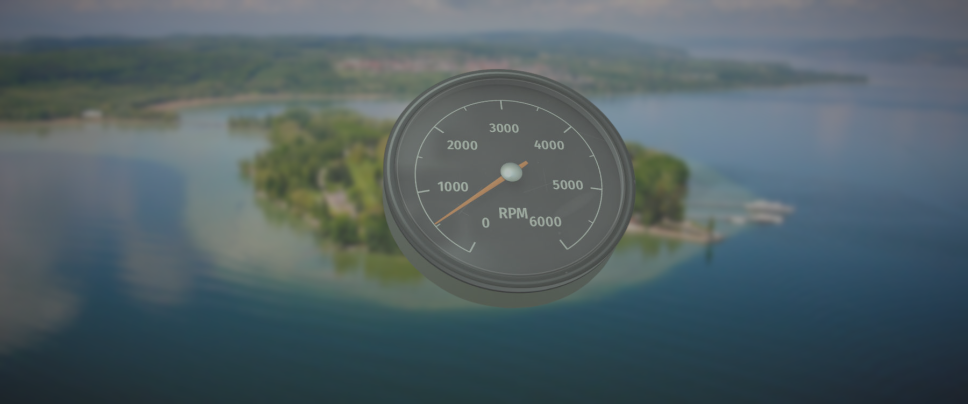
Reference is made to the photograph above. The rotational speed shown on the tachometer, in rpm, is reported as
500 rpm
